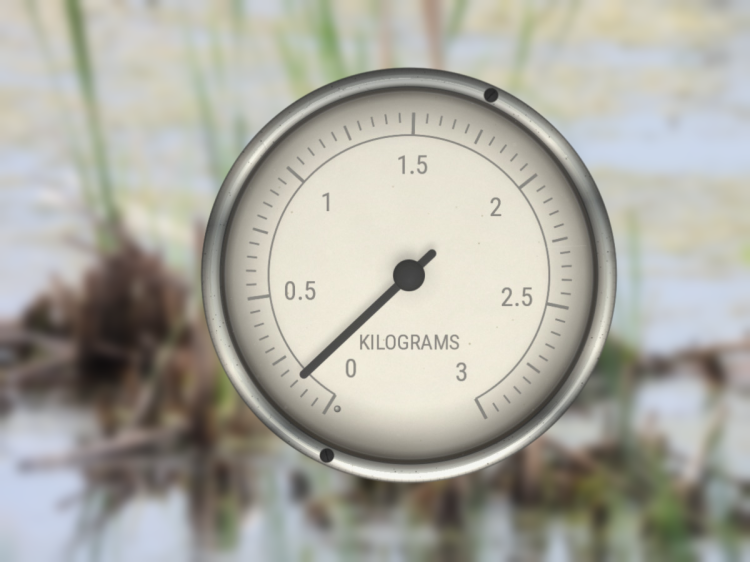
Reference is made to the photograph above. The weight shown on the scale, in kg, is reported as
0.15 kg
